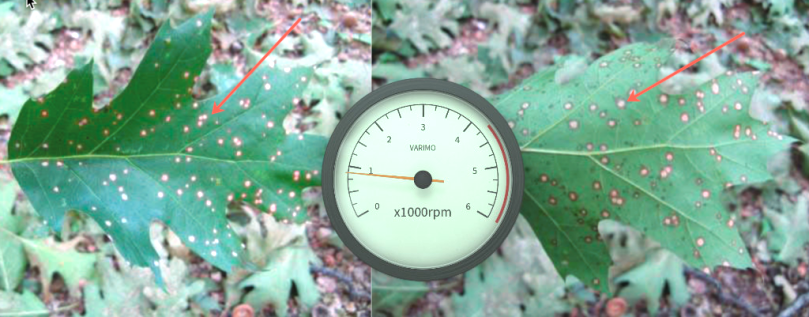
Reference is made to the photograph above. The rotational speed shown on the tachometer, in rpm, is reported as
875 rpm
